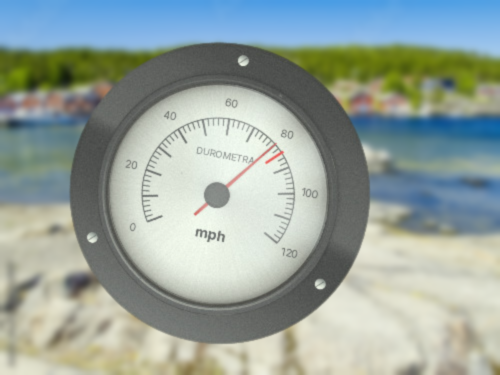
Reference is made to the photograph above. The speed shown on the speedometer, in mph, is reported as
80 mph
